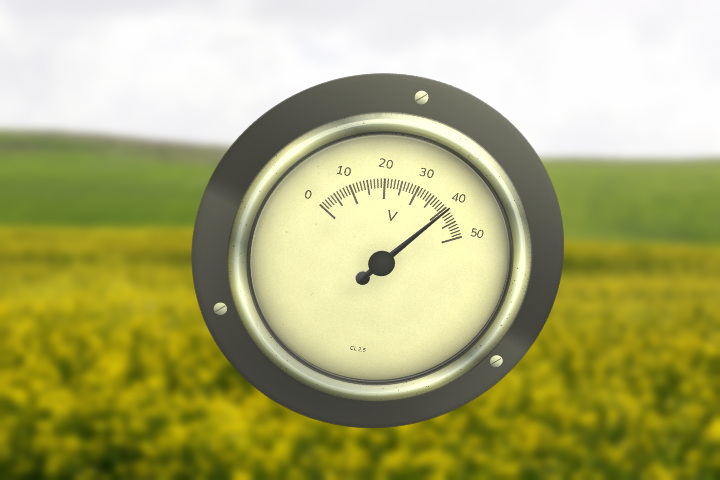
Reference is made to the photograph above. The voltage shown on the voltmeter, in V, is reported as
40 V
